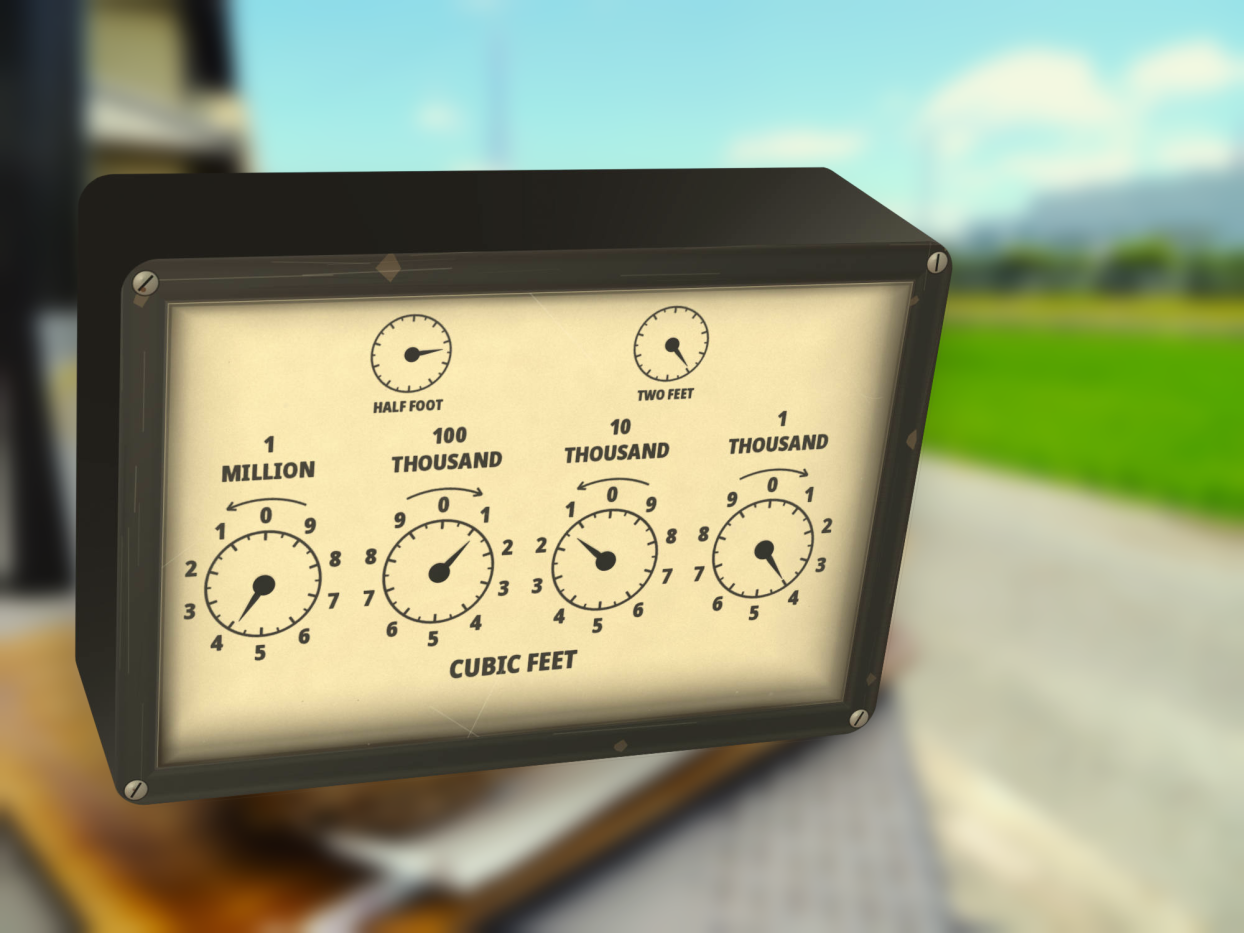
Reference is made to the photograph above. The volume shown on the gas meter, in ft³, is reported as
411400 ft³
